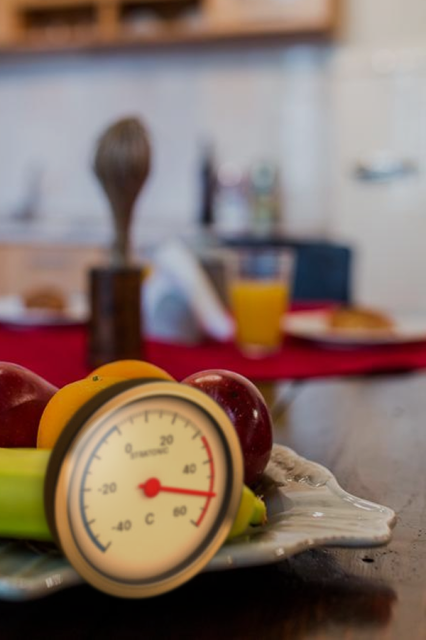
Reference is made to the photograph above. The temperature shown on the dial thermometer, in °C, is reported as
50 °C
